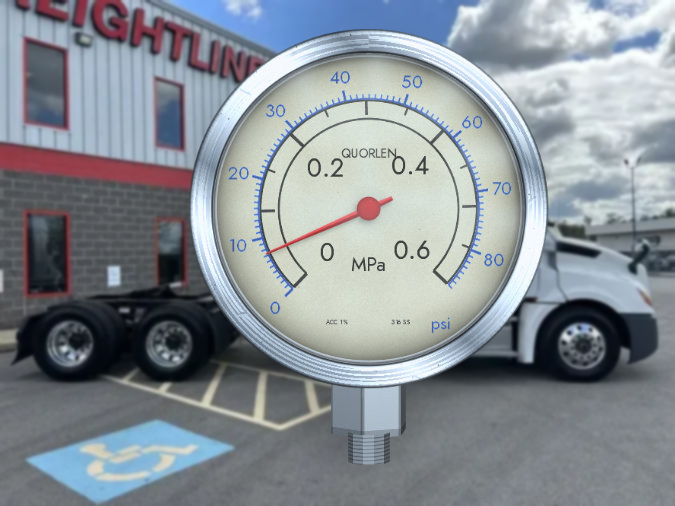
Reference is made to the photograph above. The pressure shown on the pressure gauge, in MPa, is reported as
0.05 MPa
